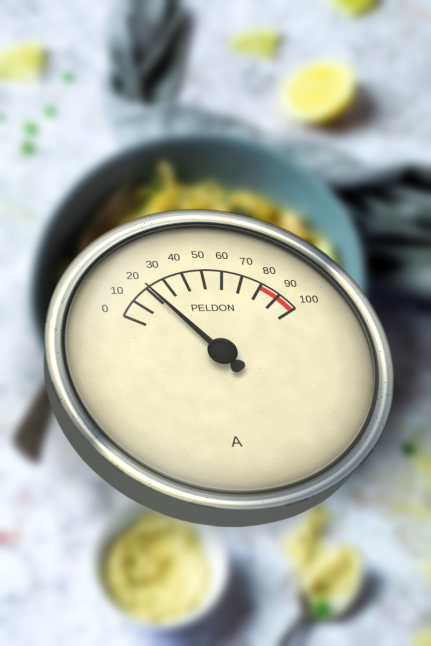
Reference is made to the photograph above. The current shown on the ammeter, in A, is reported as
20 A
